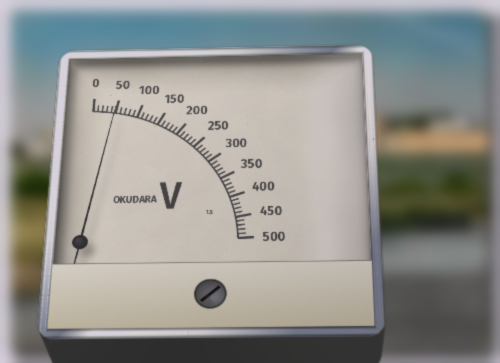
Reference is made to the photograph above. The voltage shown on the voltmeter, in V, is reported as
50 V
